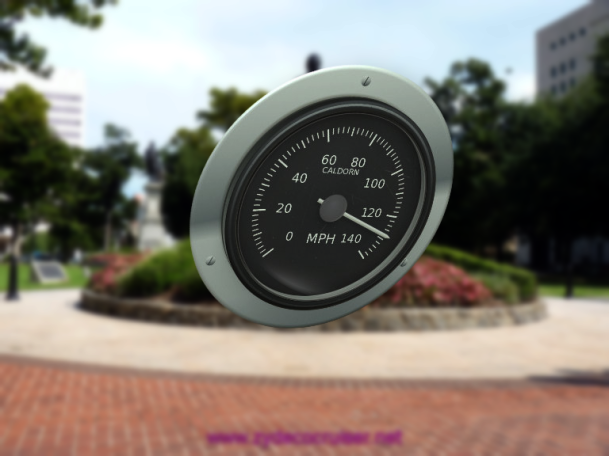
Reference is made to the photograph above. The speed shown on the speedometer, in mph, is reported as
128 mph
